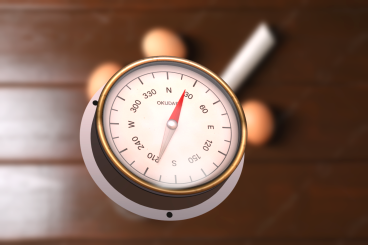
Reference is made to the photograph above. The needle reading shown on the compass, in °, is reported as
22.5 °
